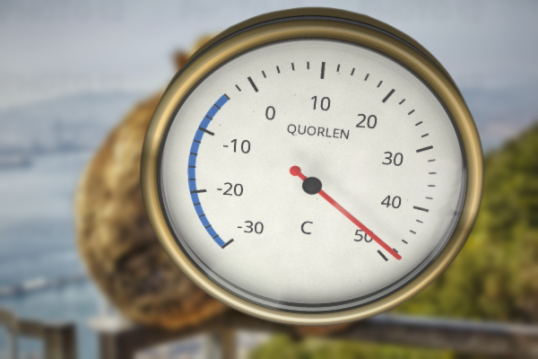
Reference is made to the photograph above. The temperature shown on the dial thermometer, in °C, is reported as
48 °C
